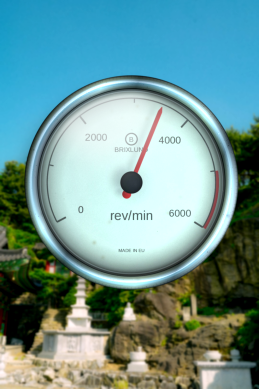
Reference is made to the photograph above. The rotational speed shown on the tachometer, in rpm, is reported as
3500 rpm
